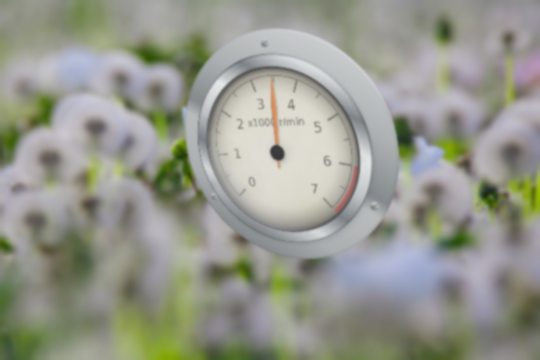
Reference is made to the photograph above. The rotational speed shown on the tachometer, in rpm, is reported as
3500 rpm
